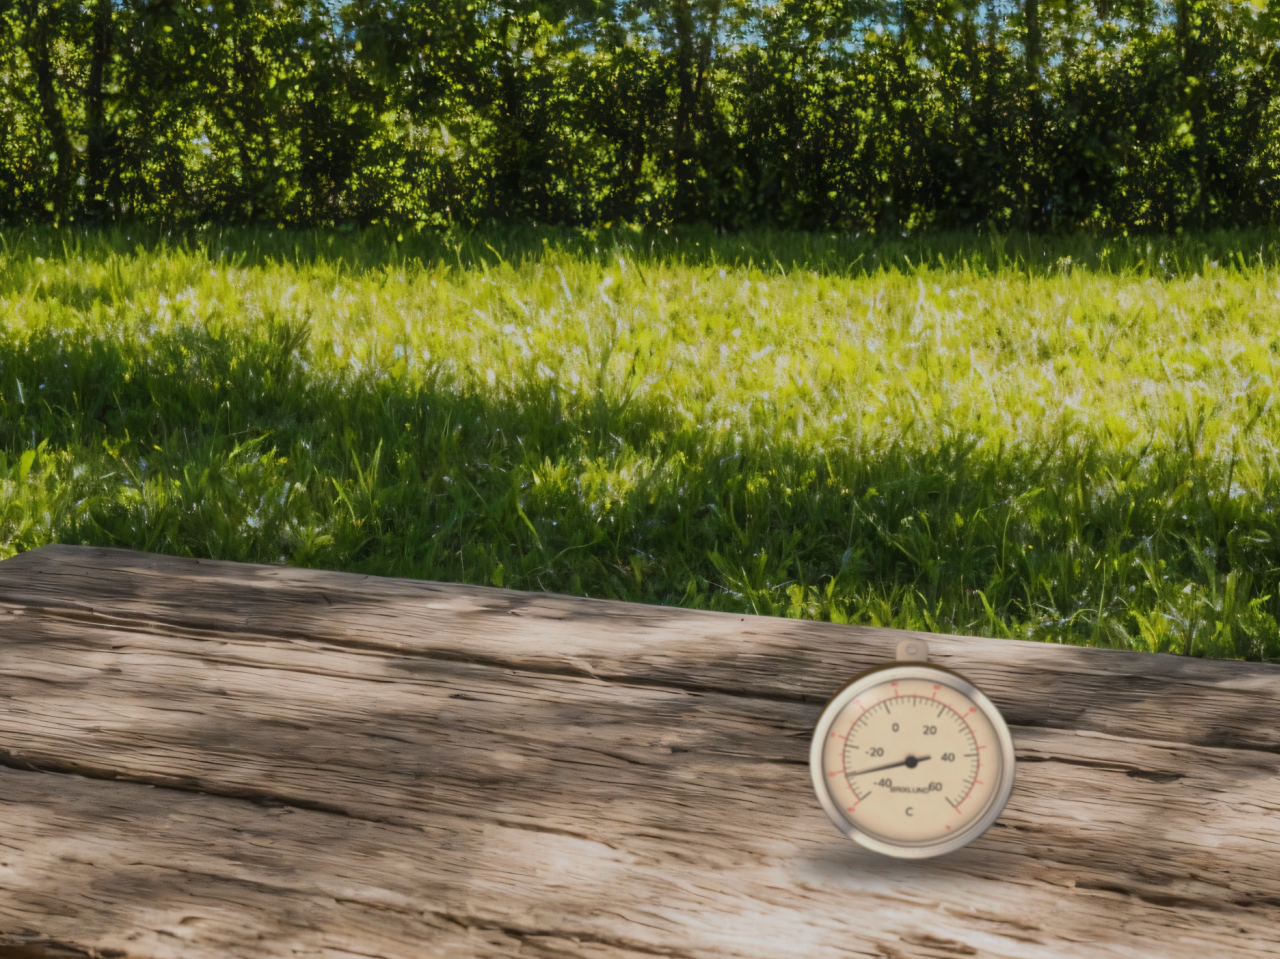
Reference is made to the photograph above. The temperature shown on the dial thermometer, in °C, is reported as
-30 °C
